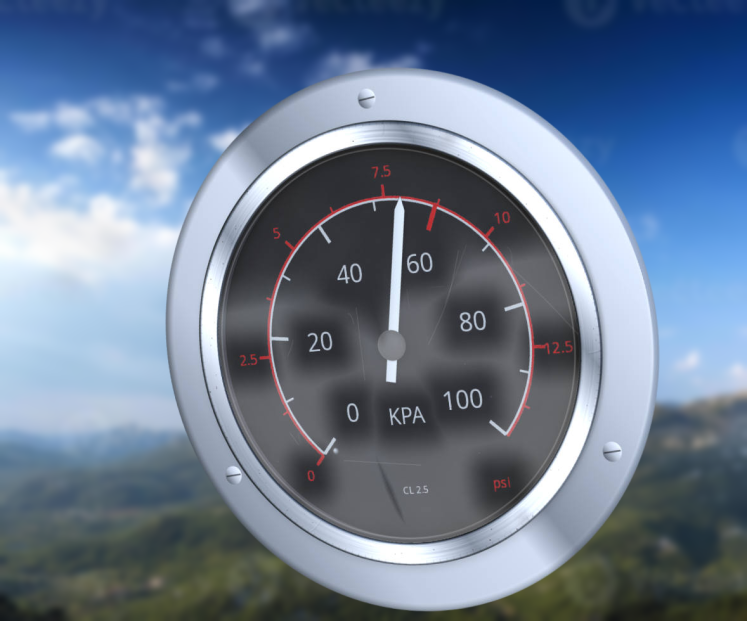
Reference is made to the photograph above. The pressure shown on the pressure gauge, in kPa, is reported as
55 kPa
